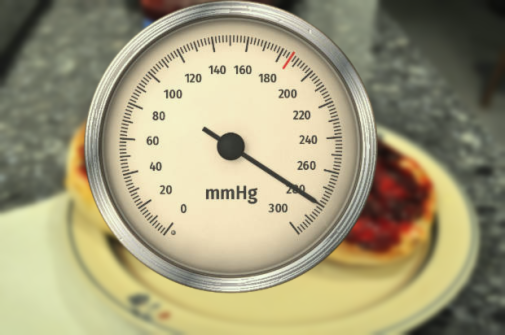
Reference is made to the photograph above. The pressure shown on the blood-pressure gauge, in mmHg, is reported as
280 mmHg
